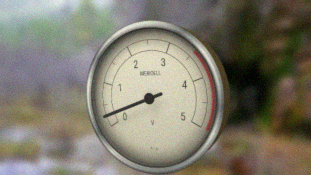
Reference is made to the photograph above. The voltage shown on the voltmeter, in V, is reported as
0.25 V
